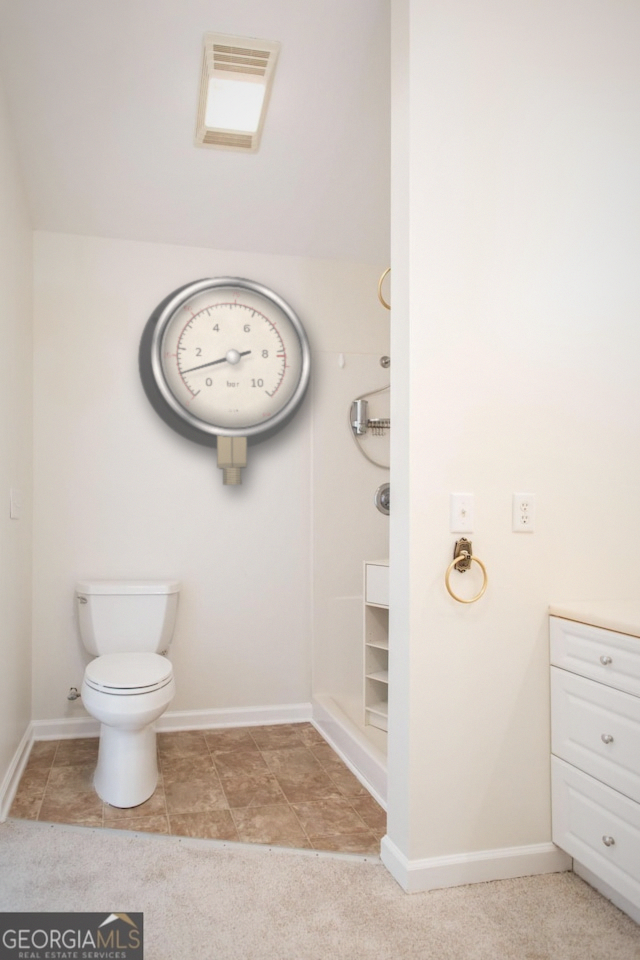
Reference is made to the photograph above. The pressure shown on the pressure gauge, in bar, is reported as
1 bar
